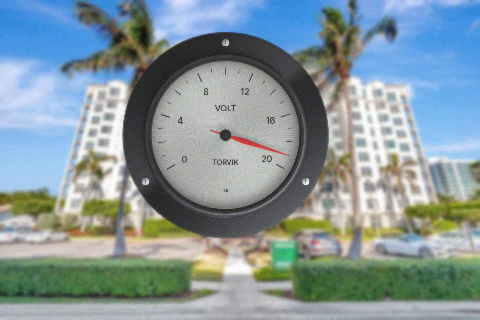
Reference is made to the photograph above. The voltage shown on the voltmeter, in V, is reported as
19 V
